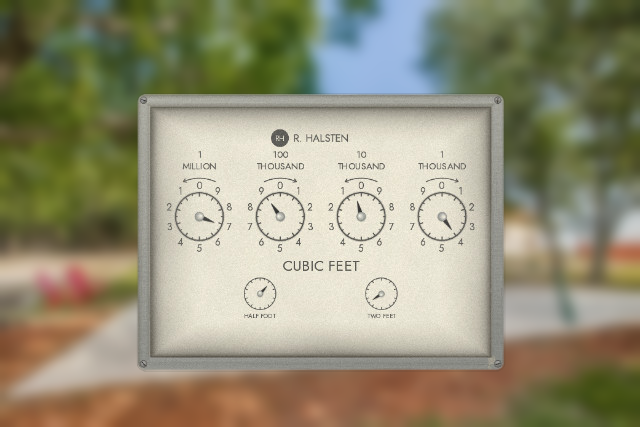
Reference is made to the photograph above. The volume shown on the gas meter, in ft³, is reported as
690400 ft³
